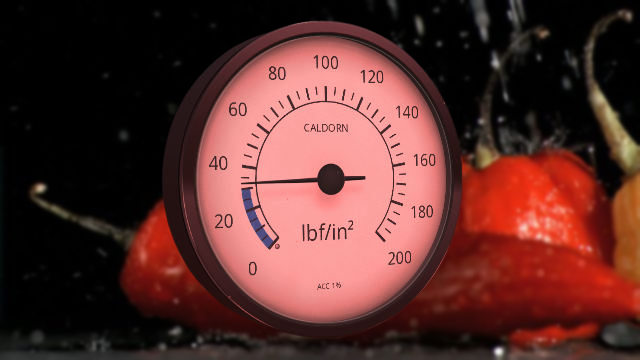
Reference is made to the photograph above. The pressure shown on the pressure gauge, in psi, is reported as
32.5 psi
